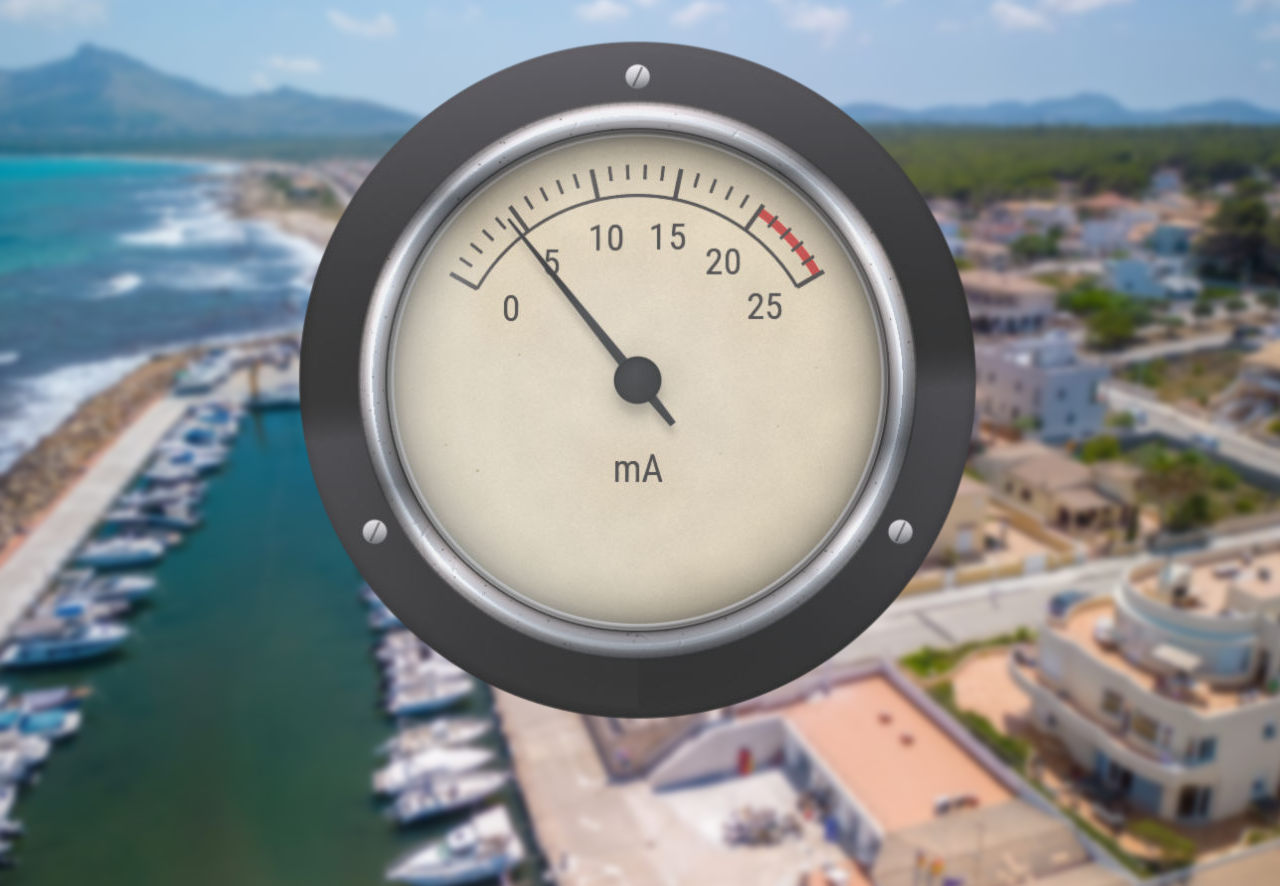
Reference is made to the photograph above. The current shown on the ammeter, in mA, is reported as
4.5 mA
